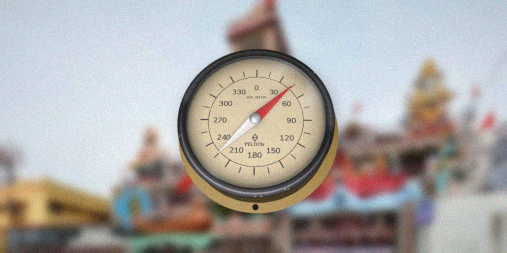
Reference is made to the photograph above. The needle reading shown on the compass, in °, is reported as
45 °
